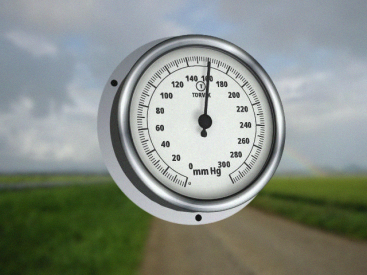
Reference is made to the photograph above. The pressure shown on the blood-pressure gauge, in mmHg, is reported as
160 mmHg
